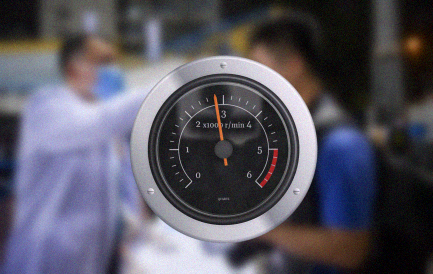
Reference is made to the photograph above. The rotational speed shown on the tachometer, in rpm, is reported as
2800 rpm
